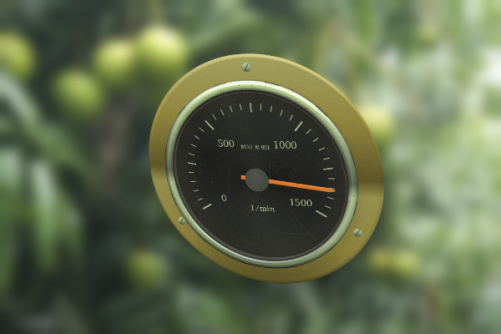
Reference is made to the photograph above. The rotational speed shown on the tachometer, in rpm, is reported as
1350 rpm
